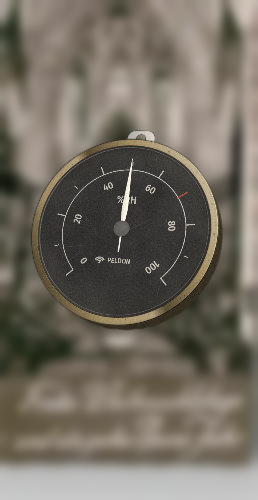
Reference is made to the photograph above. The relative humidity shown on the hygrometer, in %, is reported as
50 %
